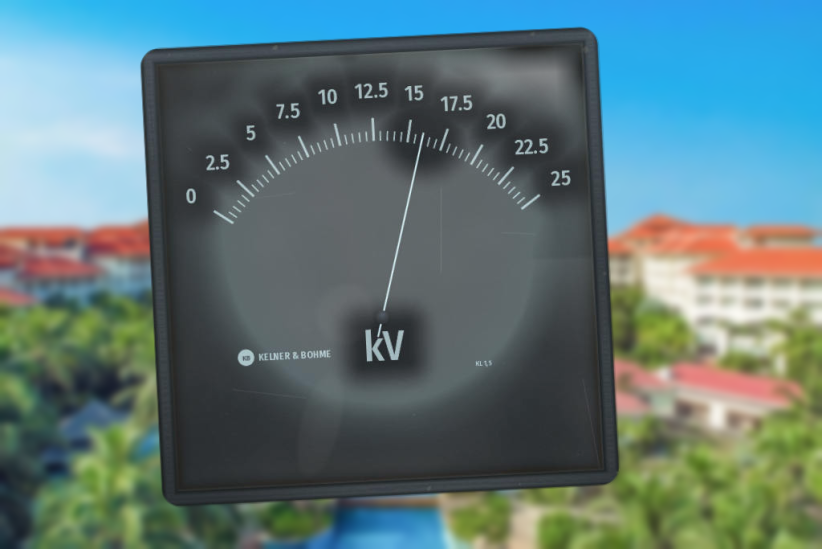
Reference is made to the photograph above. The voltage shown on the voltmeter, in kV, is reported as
16 kV
